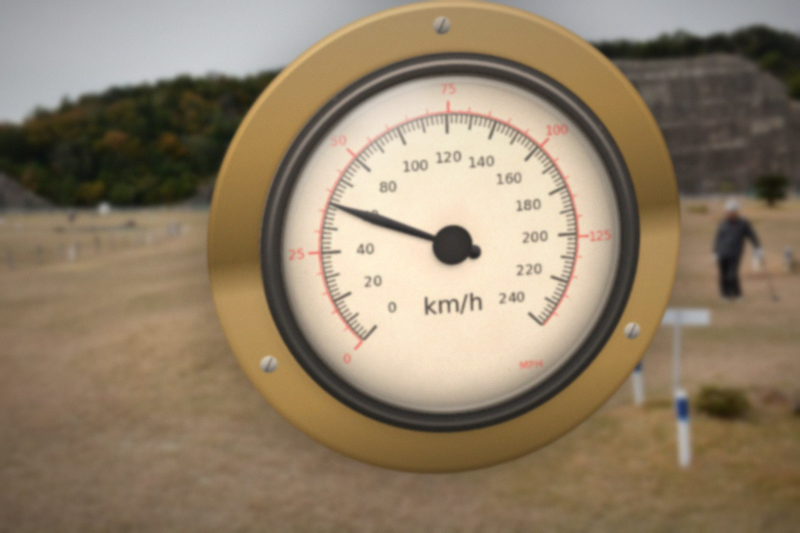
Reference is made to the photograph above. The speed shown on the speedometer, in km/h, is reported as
60 km/h
